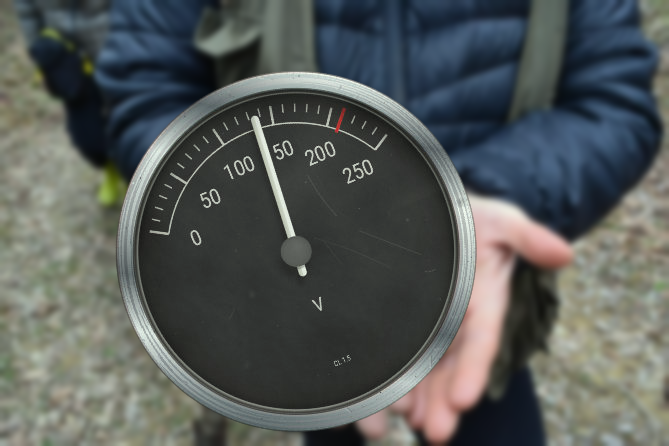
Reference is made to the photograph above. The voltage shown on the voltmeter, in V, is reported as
135 V
